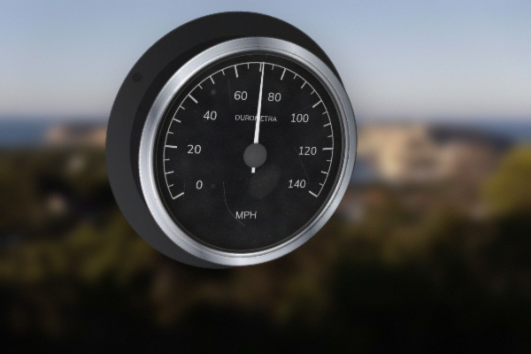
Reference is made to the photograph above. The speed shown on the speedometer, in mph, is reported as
70 mph
